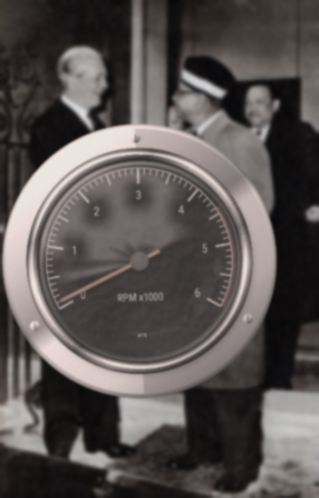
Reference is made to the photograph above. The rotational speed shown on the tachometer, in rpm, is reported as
100 rpm
